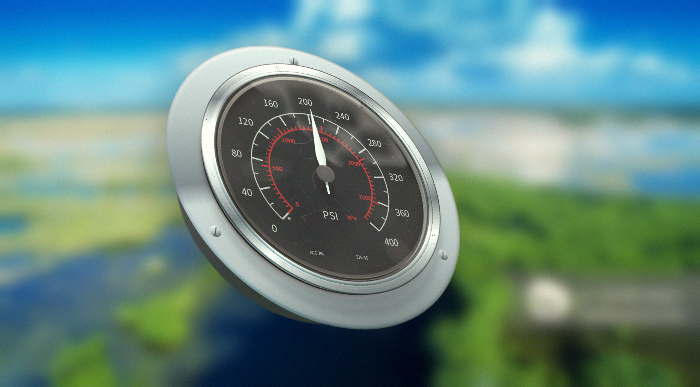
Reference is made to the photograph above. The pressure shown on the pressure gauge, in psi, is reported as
200 psi
